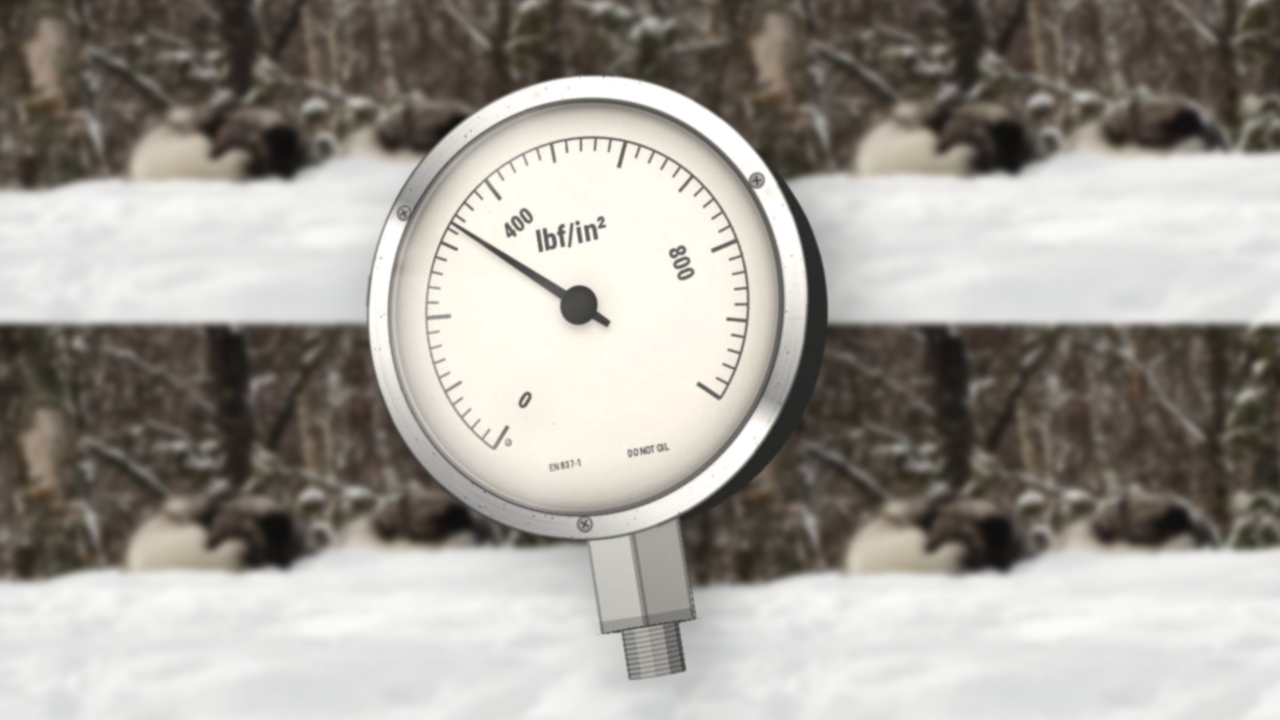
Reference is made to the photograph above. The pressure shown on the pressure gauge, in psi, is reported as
330 psi
